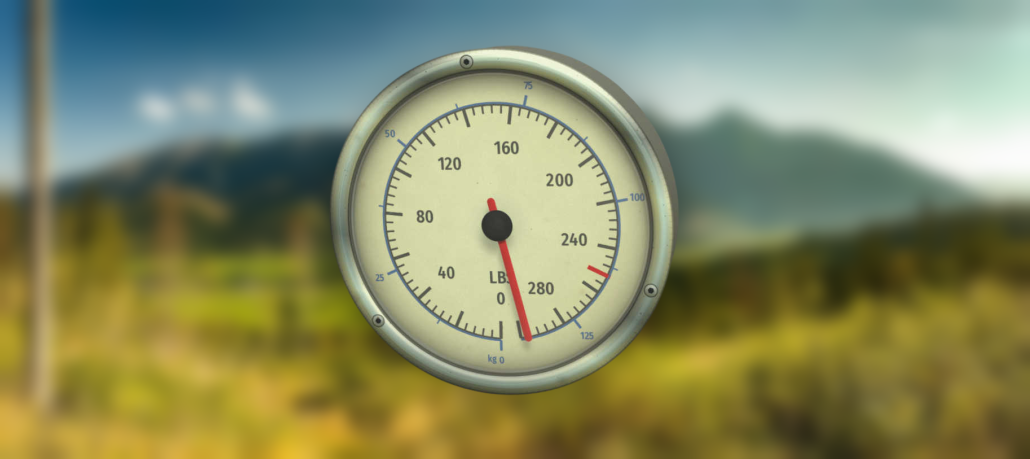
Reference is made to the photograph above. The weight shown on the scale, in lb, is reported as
296 lb
